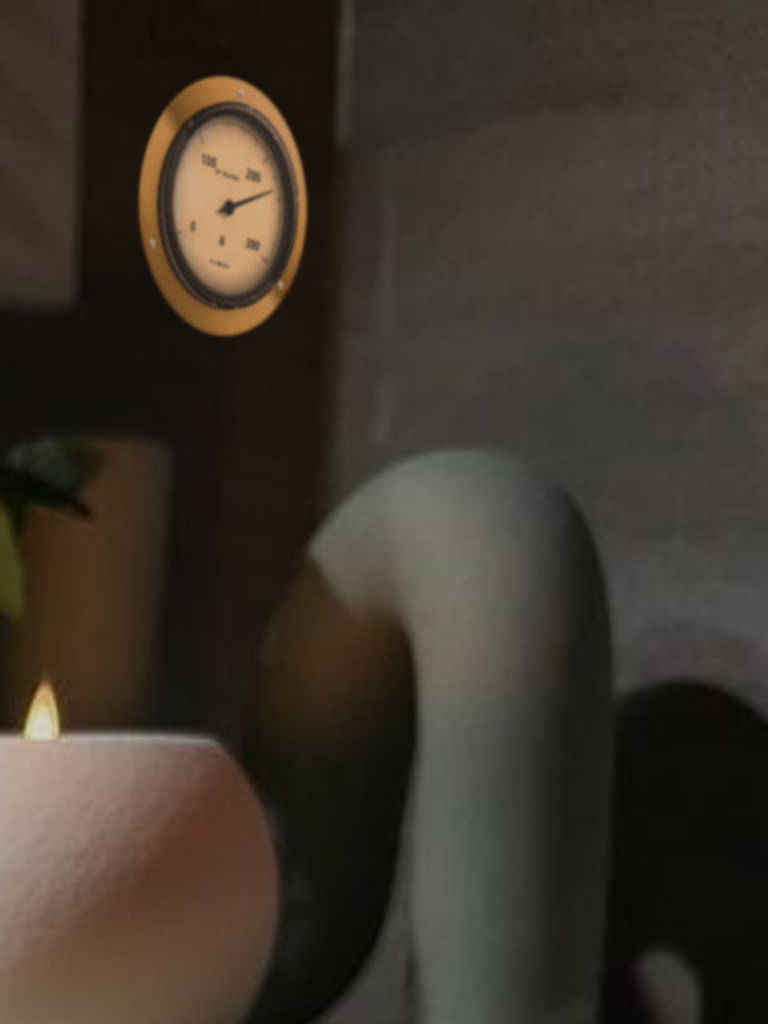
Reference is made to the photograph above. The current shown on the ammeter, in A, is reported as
230 A
